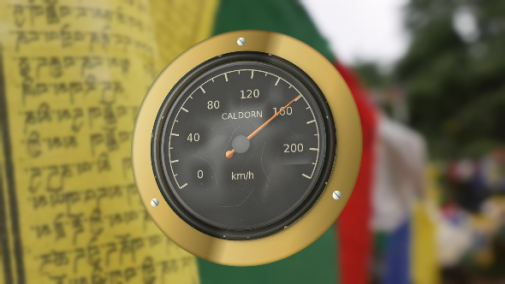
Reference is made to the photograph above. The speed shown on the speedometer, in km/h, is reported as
160 km/h
